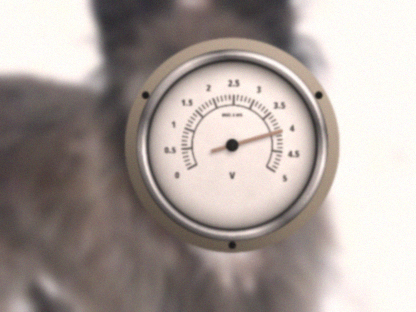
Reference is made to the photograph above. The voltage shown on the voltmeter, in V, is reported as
4 V
